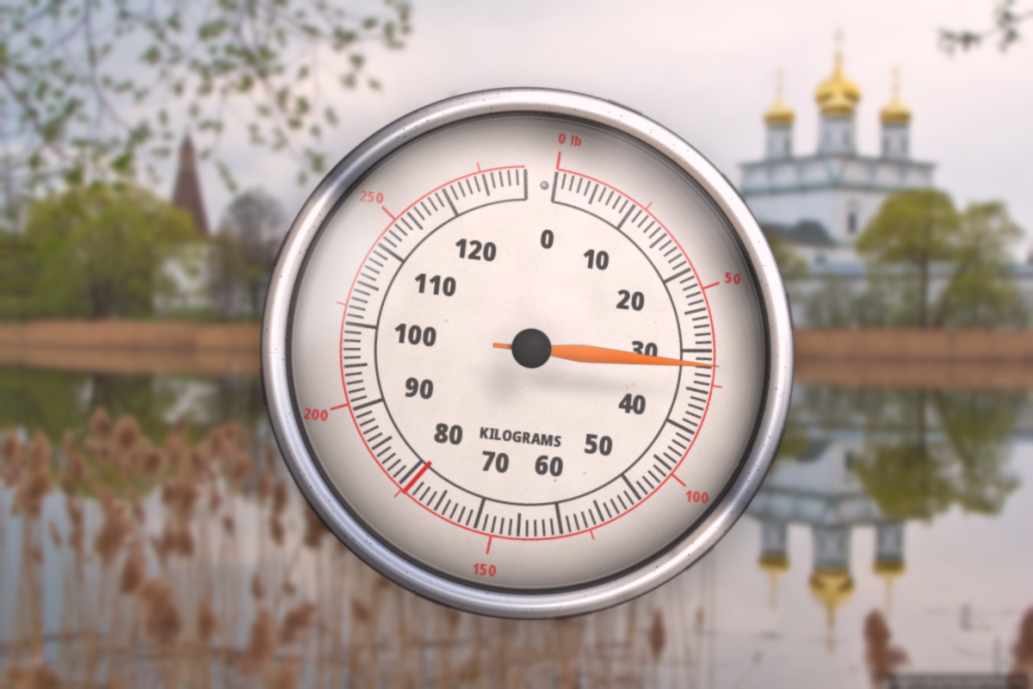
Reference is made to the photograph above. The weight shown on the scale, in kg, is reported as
32 kg
